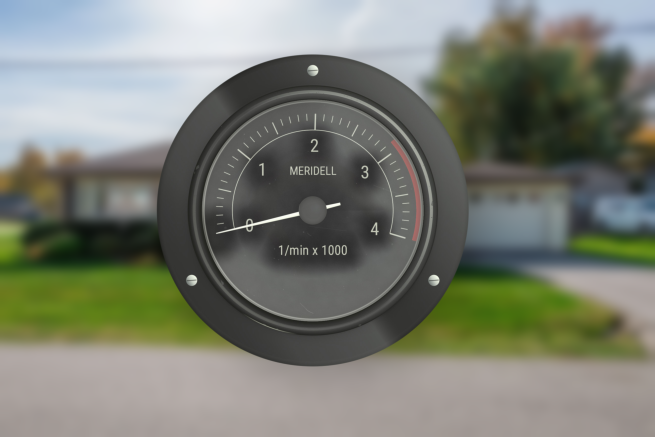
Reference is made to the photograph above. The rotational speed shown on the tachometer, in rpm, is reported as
0 rpm
